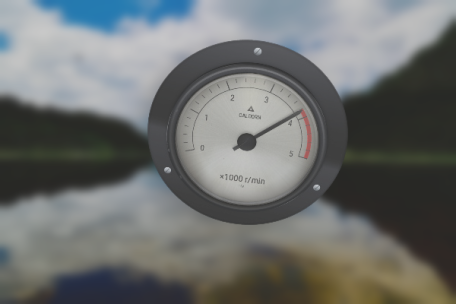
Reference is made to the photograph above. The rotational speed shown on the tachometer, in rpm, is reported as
3800 rpm
